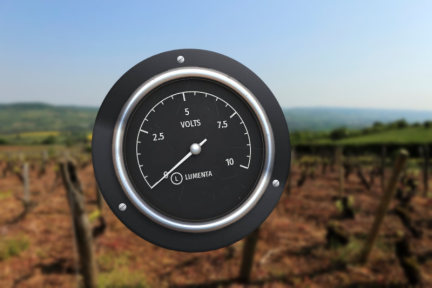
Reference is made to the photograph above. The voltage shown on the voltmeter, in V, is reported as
0 V
